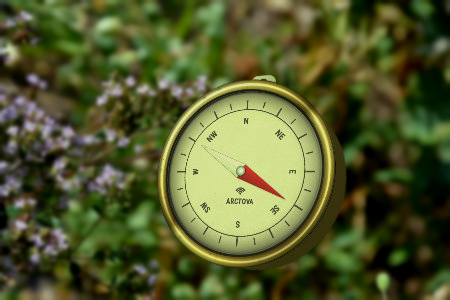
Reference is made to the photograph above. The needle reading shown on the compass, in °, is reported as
120 °
